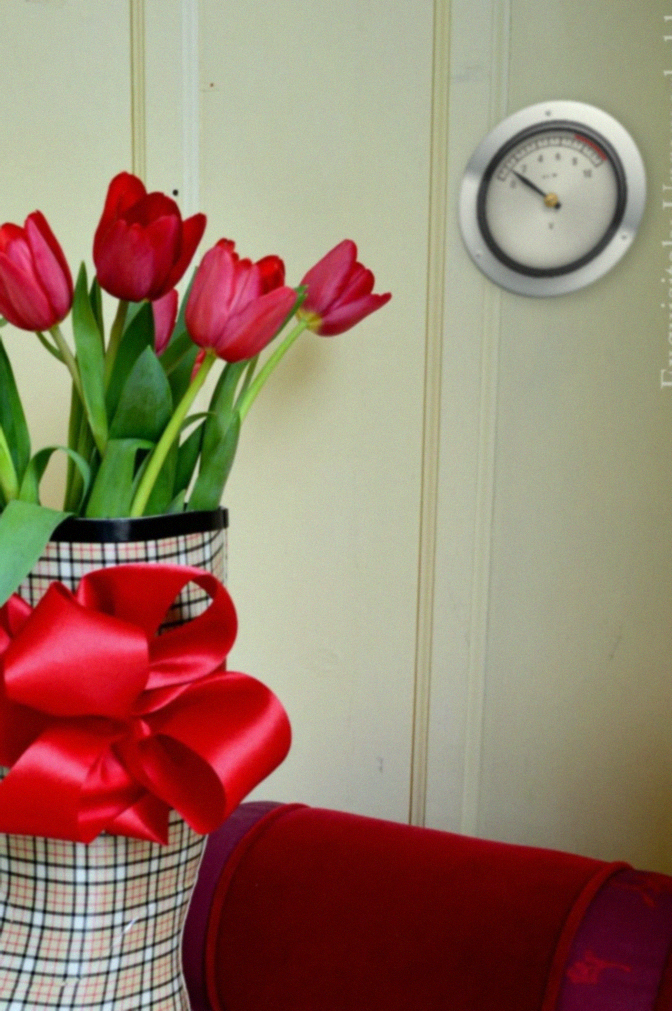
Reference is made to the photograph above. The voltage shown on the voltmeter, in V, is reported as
1 V
